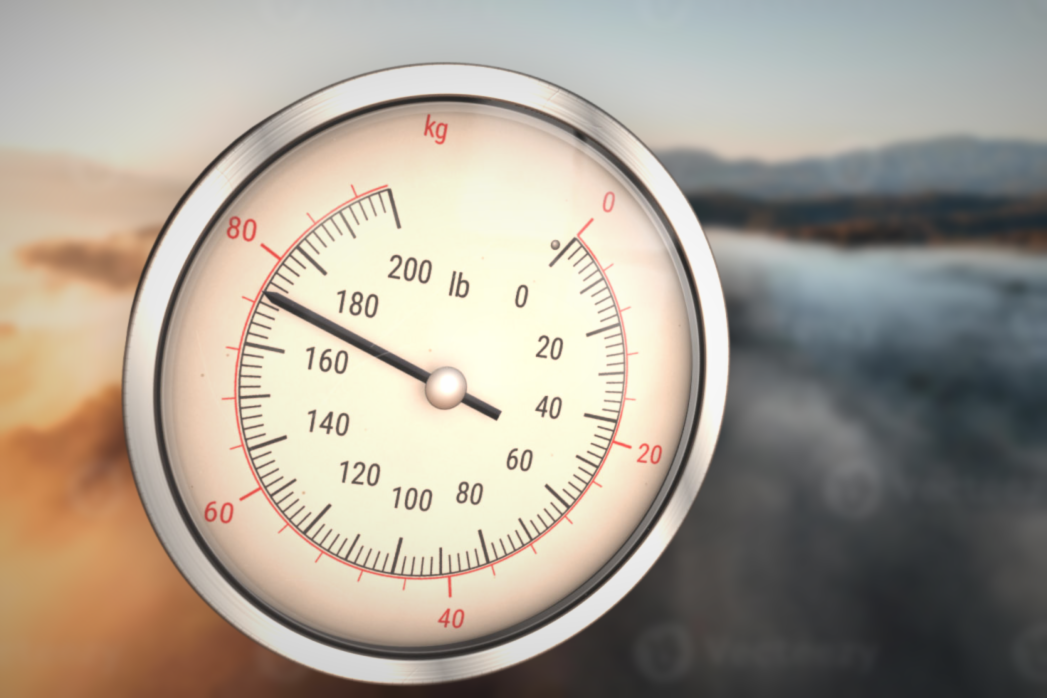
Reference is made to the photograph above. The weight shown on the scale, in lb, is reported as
170 lb
